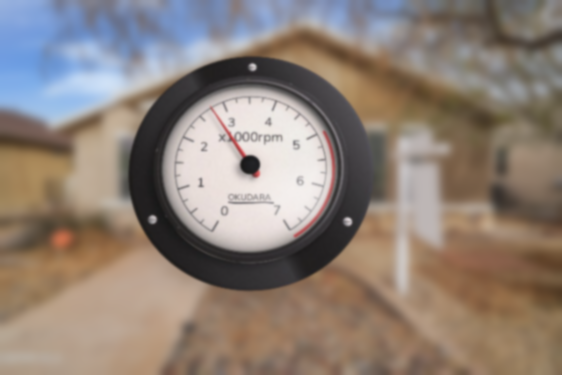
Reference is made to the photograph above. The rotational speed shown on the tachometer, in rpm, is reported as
2750 rpm
